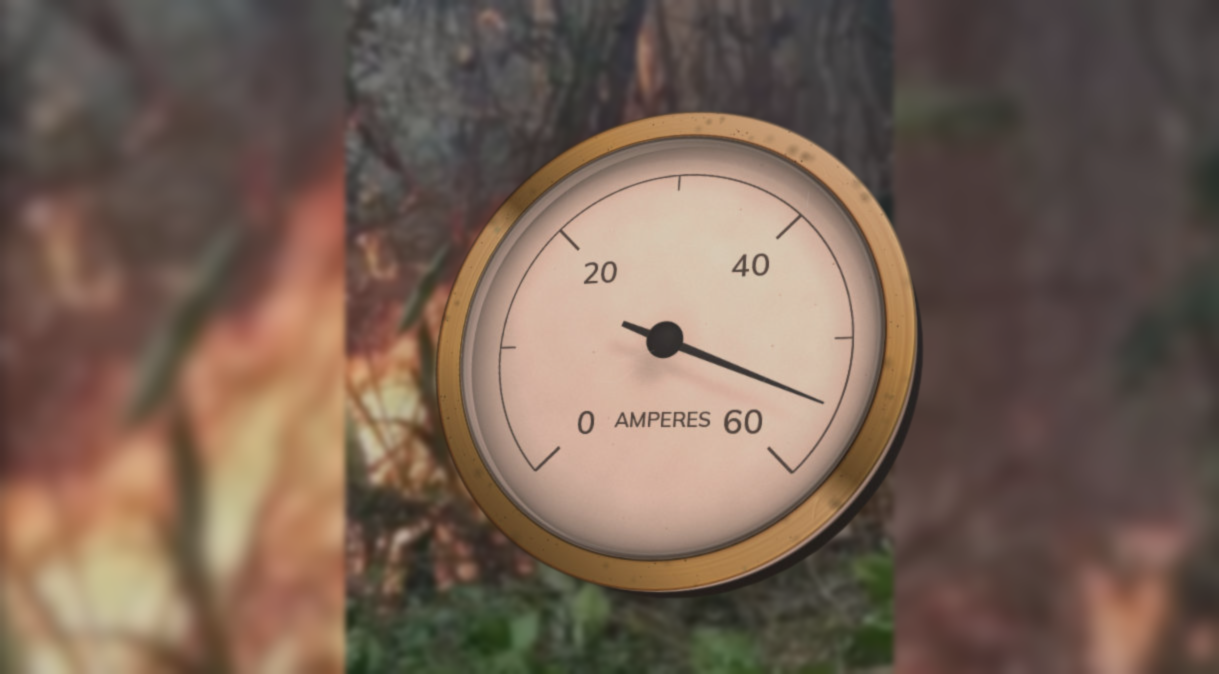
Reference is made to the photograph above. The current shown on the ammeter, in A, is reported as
55 A
